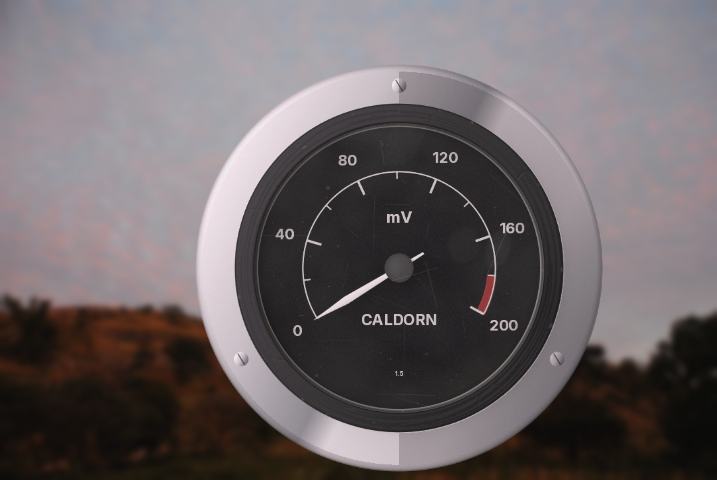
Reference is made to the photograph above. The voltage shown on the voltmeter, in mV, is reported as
0 mV
